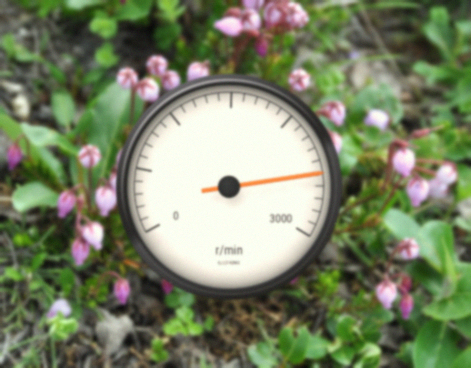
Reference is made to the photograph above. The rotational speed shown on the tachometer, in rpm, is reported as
2500 rpm
